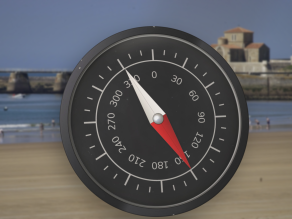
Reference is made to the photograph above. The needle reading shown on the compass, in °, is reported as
150 °
